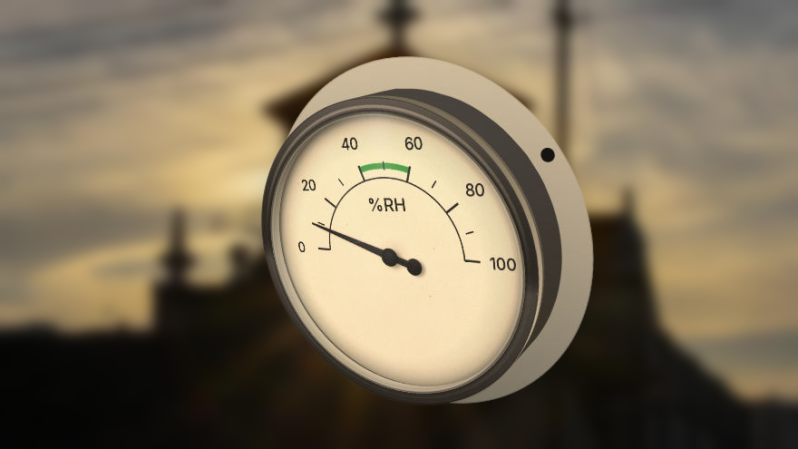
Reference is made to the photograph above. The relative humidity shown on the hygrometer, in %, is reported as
10 %
